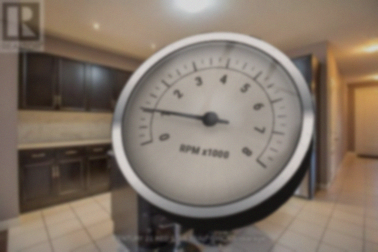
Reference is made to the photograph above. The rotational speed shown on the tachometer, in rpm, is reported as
1000 rpm
